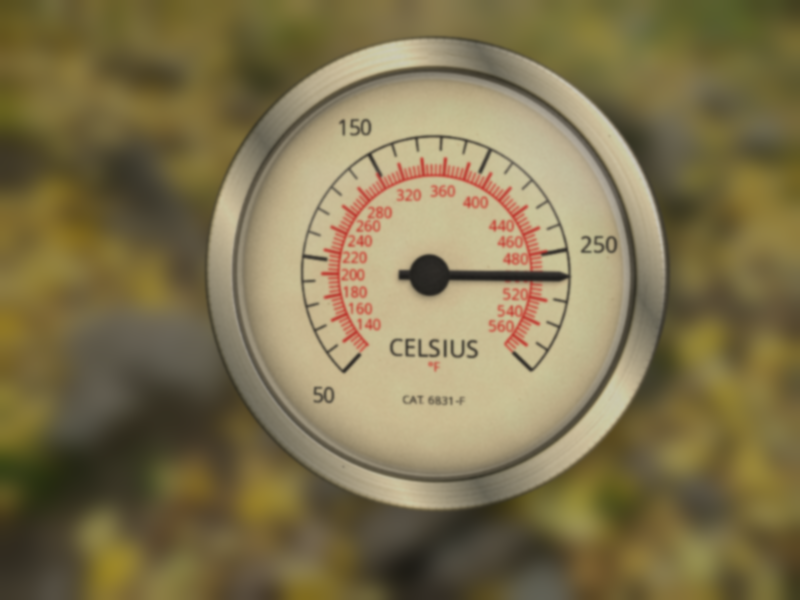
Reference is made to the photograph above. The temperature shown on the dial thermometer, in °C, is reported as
260 °C
